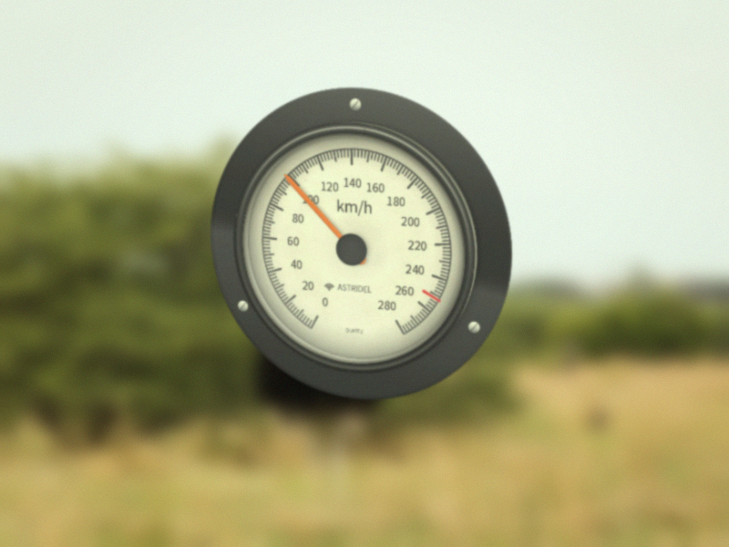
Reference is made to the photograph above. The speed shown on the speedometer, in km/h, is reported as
100 km/h
